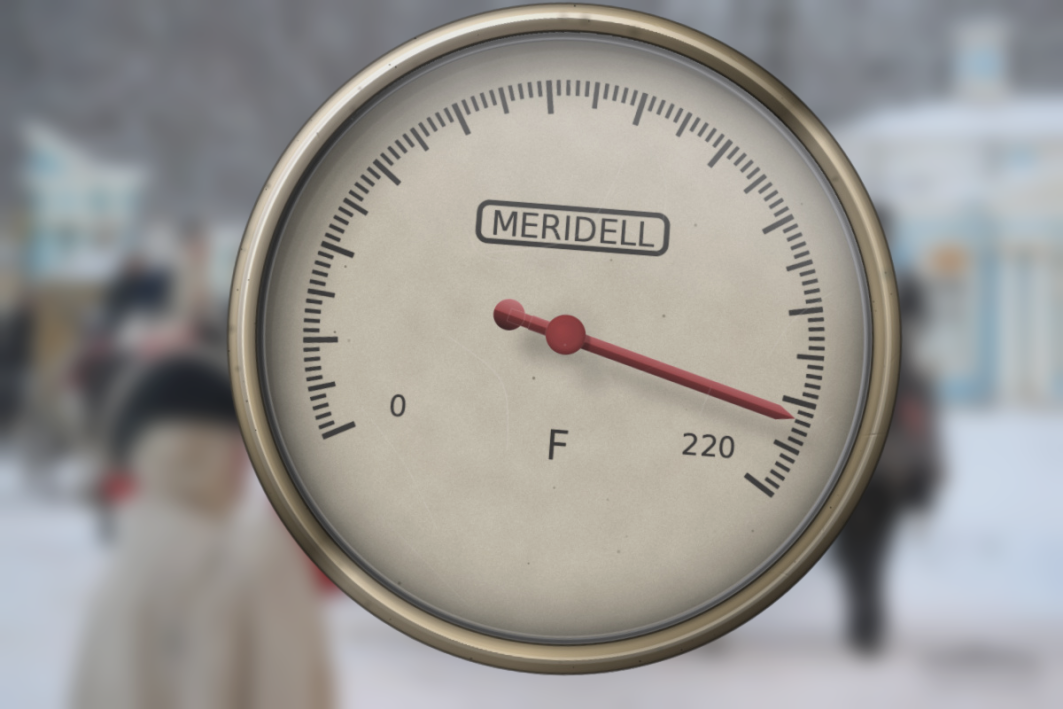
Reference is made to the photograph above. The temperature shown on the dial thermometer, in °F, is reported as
204 °F
